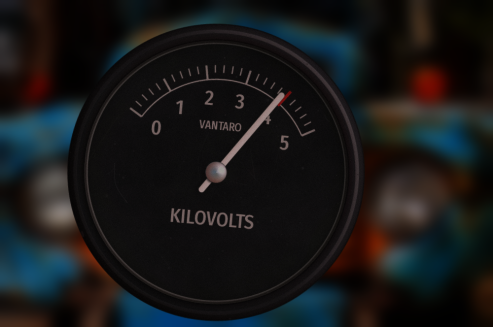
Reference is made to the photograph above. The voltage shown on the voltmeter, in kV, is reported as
3.9 kV
